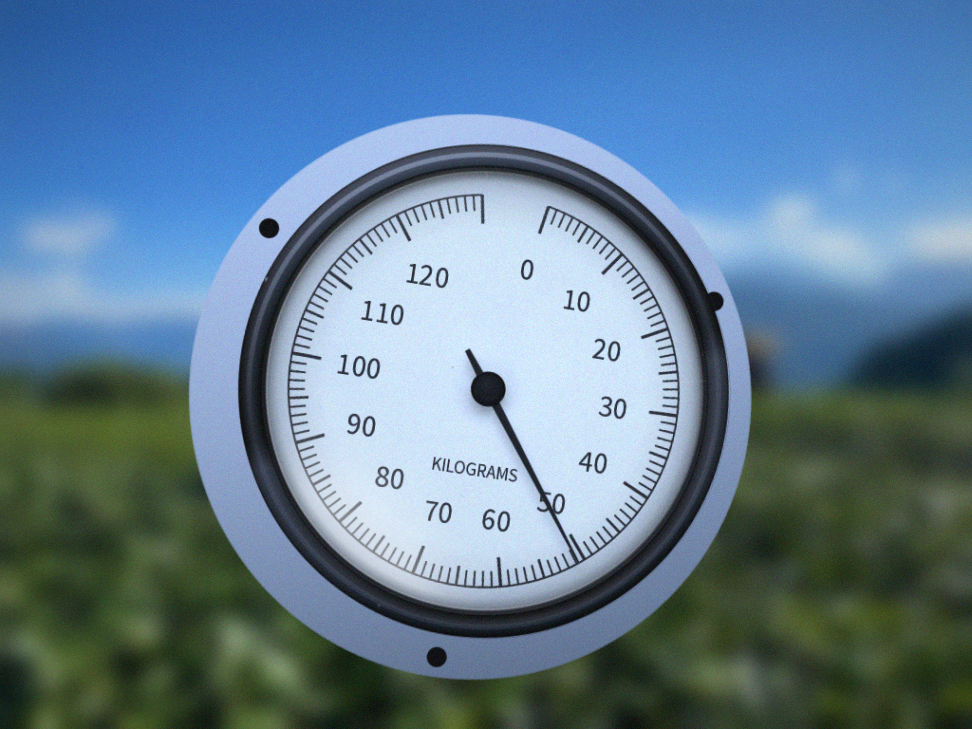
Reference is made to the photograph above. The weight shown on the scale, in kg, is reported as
51 kg
